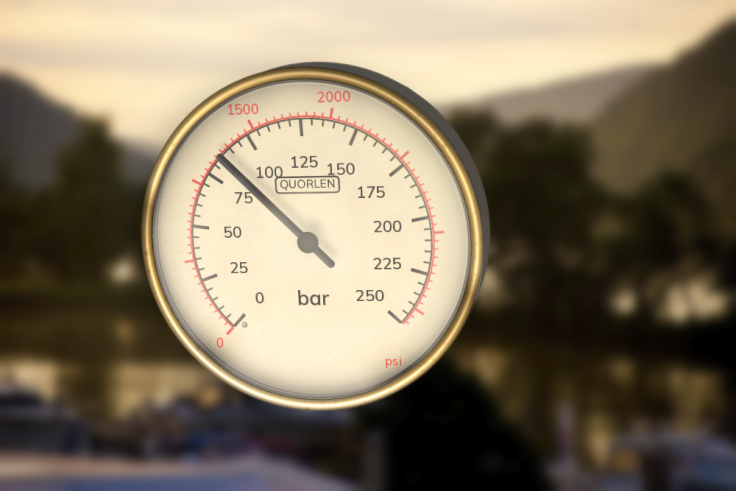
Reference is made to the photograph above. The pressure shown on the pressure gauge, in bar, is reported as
85 bar
